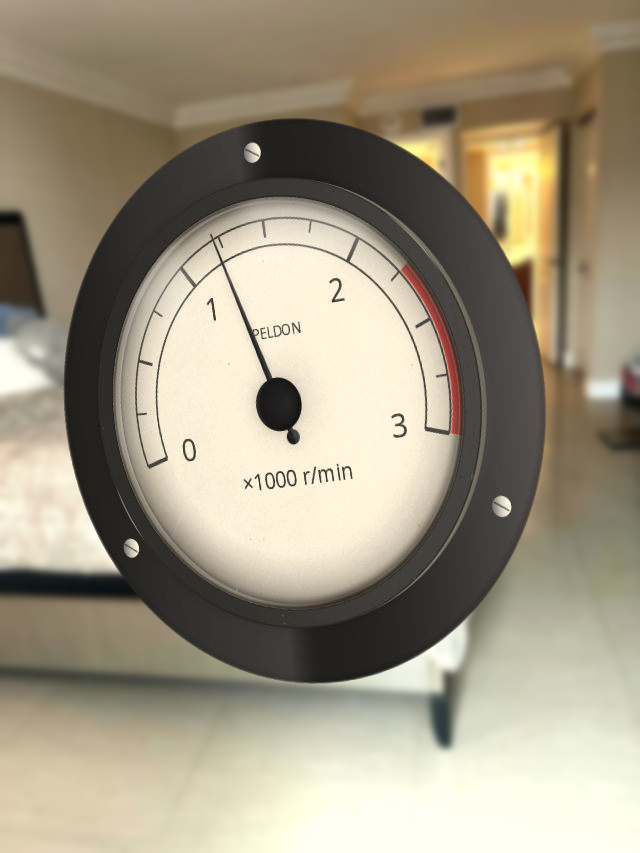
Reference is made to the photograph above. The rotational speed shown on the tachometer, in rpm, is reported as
1250 rpm
